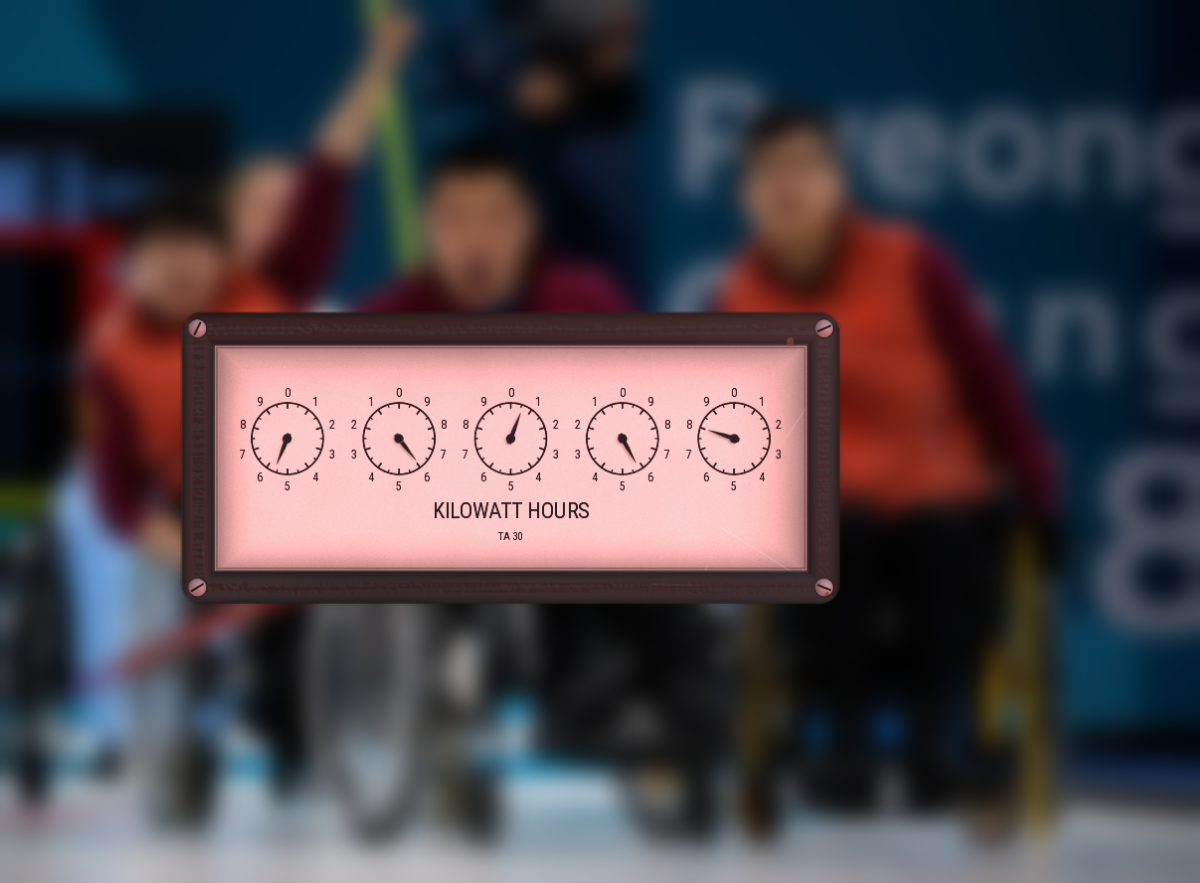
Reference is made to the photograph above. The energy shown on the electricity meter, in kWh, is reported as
56058 kWh
